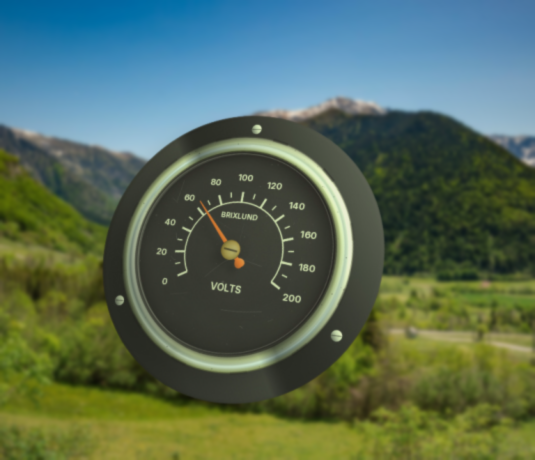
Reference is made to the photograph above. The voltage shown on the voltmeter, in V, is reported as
65 V
